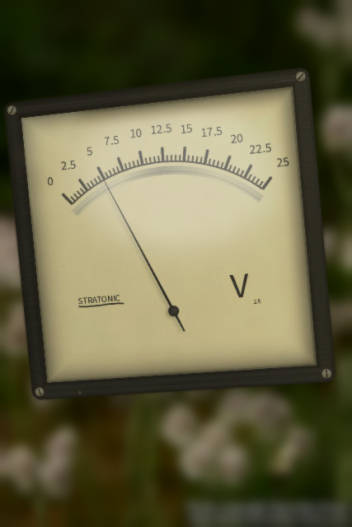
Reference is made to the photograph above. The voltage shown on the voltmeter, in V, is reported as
5 V
